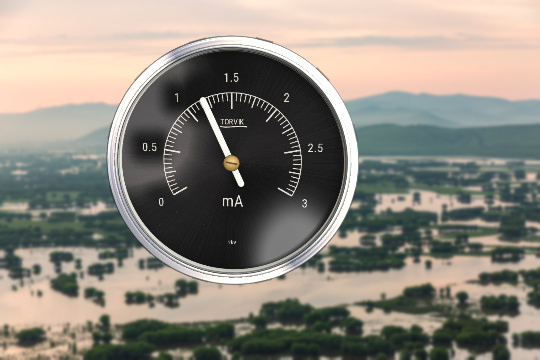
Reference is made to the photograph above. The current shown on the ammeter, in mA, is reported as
1.2 mA
